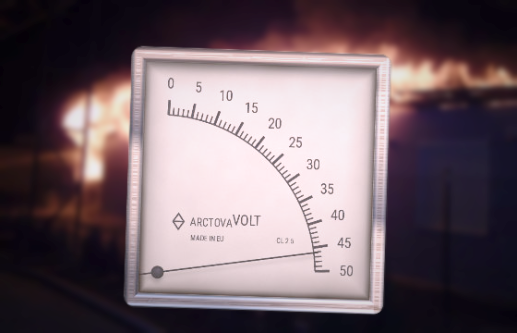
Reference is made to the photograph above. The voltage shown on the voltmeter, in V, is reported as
46 V
